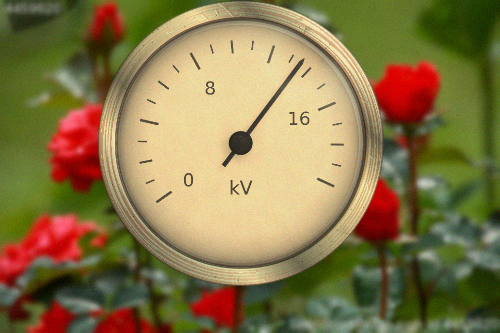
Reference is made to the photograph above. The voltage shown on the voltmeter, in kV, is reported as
13.5 kV
